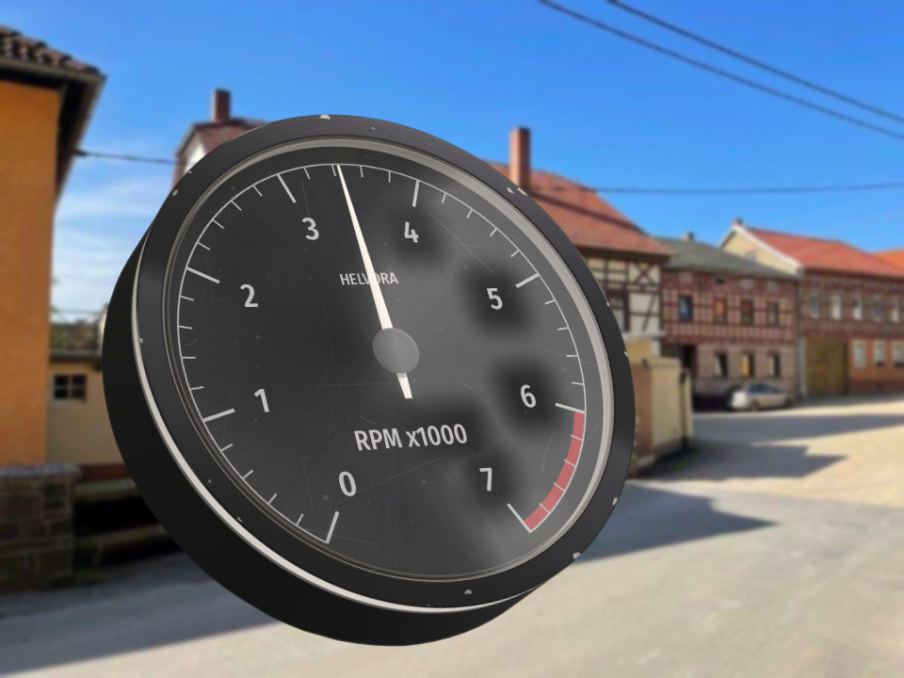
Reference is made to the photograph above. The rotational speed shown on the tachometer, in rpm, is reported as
3400 rpm
